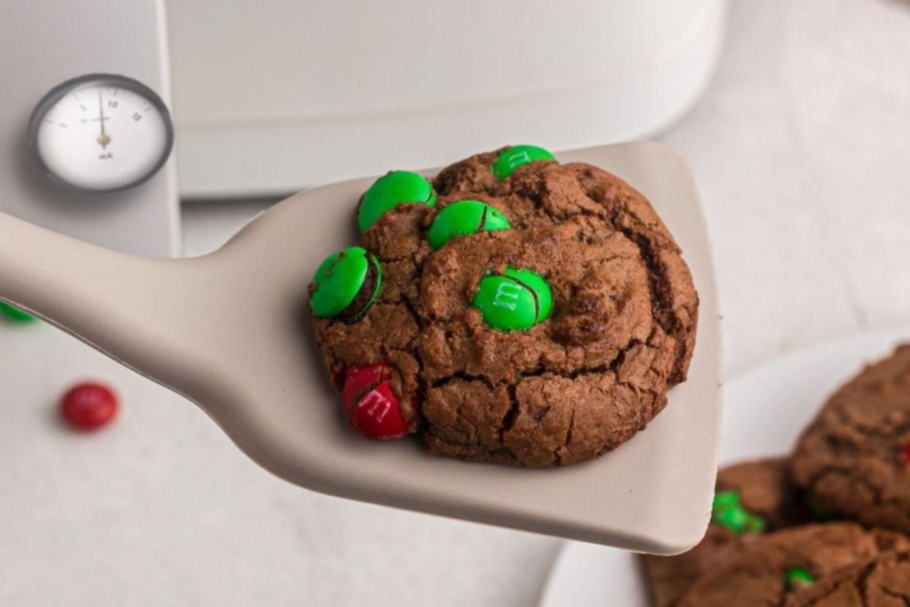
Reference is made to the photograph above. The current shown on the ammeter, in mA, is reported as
8 mA
